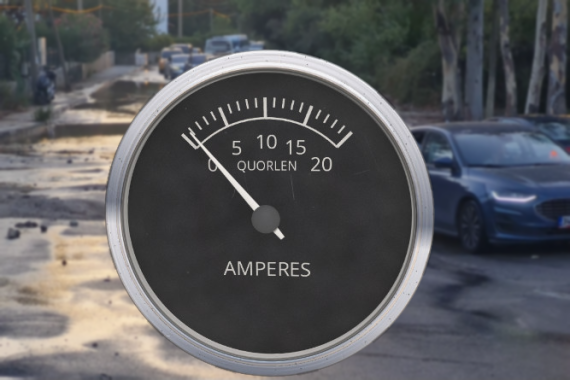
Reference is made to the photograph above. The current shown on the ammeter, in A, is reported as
1 A
